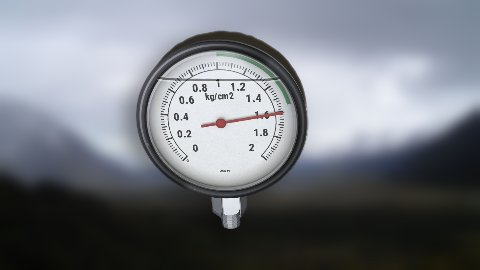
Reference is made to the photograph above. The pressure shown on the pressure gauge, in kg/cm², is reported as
1.6 kg/cm²
